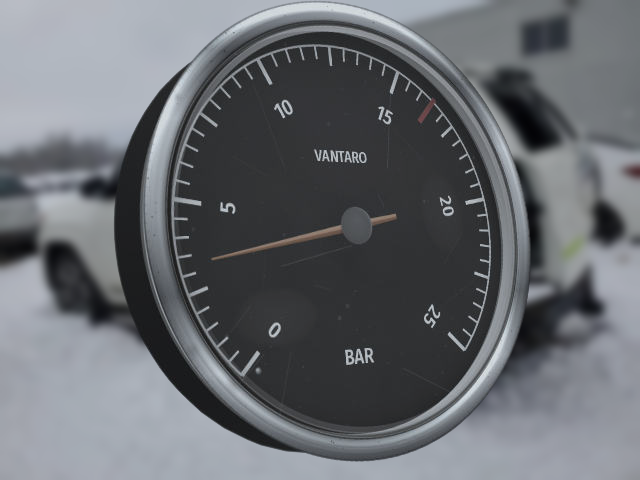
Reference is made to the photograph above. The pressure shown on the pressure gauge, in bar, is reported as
3.25 bar
